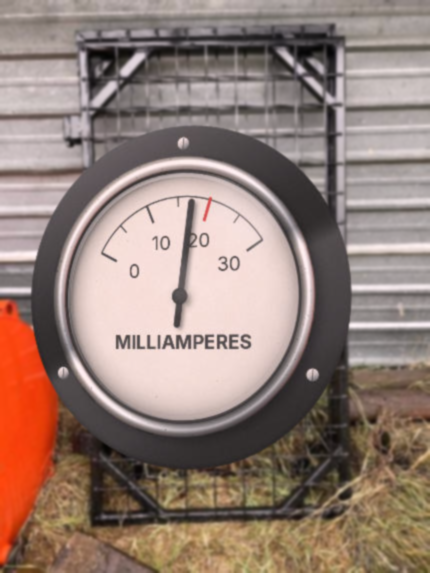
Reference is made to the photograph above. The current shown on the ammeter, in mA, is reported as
17.5 mA
